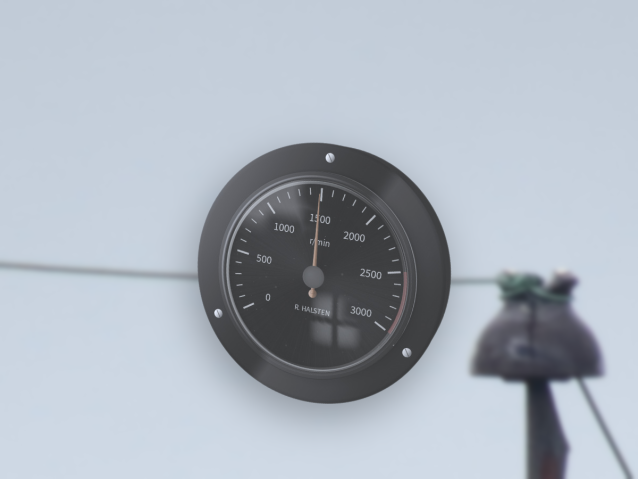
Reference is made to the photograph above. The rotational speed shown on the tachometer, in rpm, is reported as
1500 rpm
